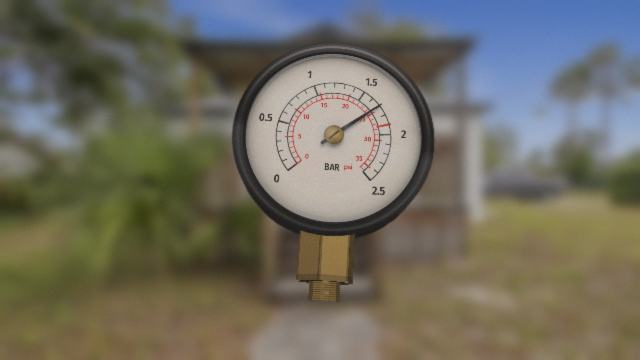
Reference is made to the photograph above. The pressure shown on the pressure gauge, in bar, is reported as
1.7 bar
